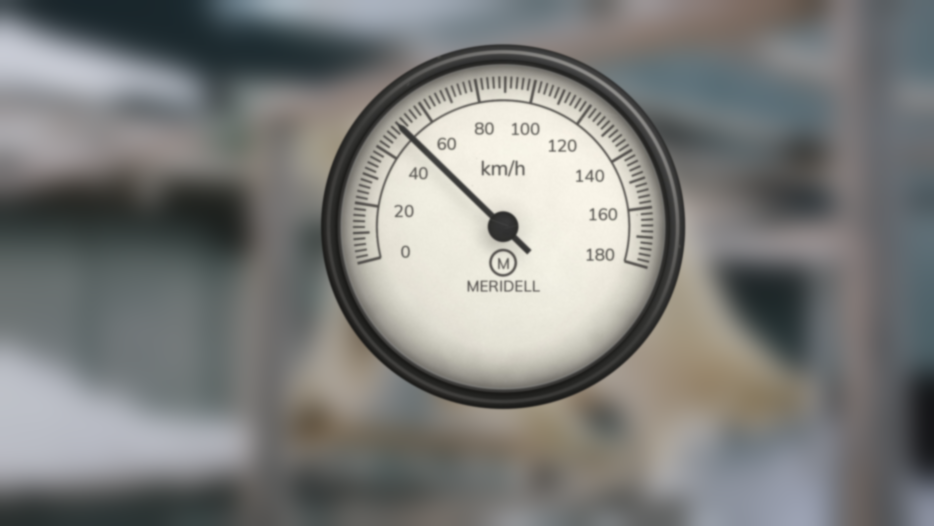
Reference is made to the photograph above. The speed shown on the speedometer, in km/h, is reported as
50 km/h
